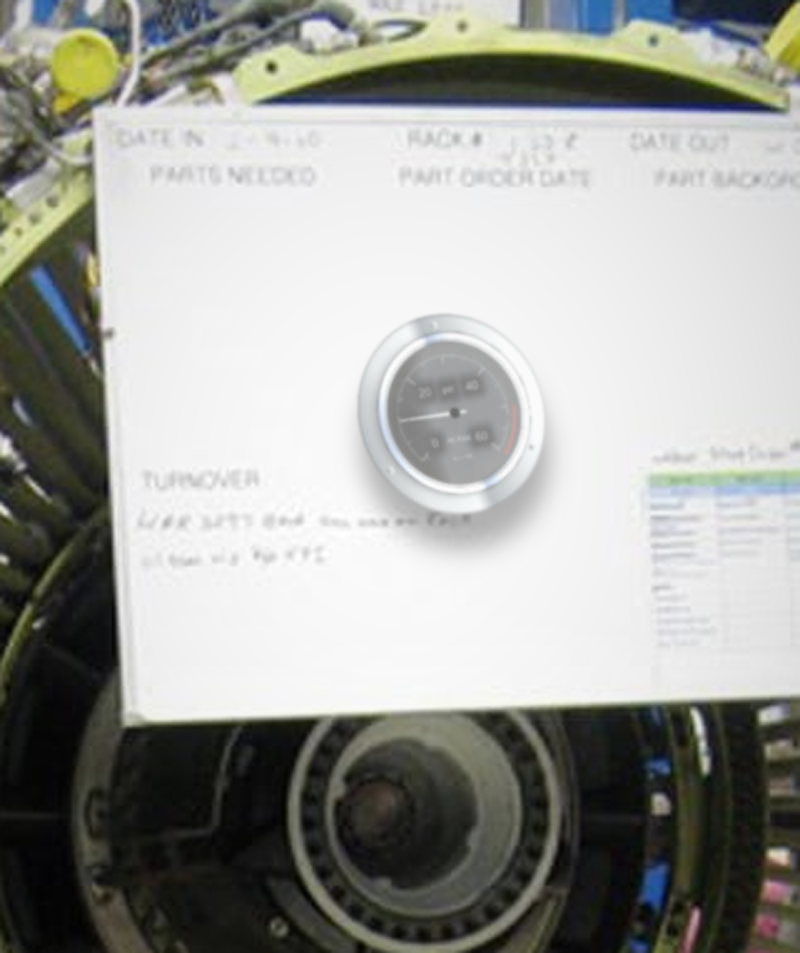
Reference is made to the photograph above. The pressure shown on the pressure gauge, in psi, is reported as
10 psi
